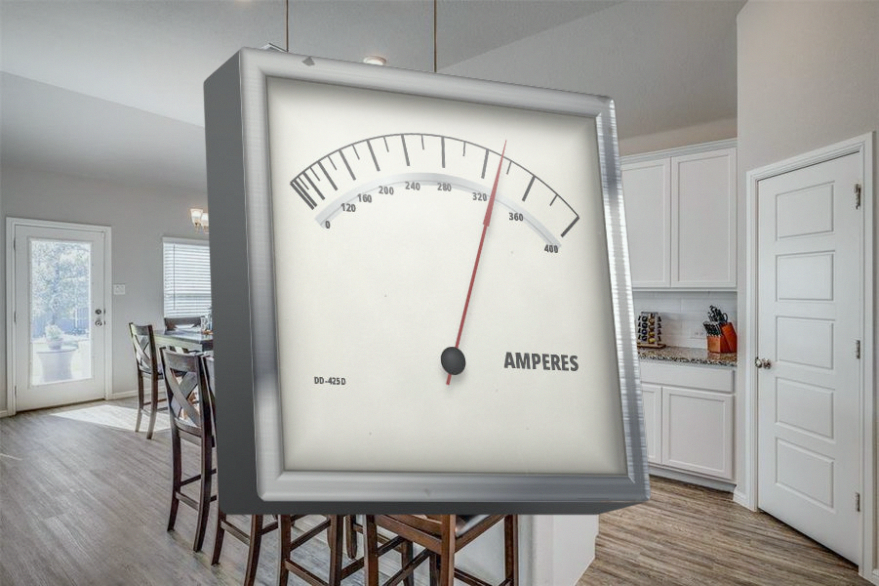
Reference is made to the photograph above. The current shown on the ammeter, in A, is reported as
330 A
